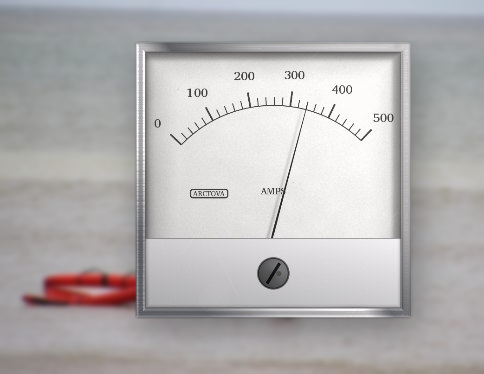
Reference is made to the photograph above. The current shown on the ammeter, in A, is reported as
340 A
